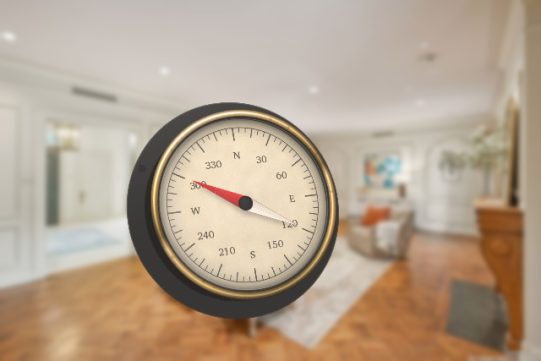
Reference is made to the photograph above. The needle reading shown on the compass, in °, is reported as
300 °
